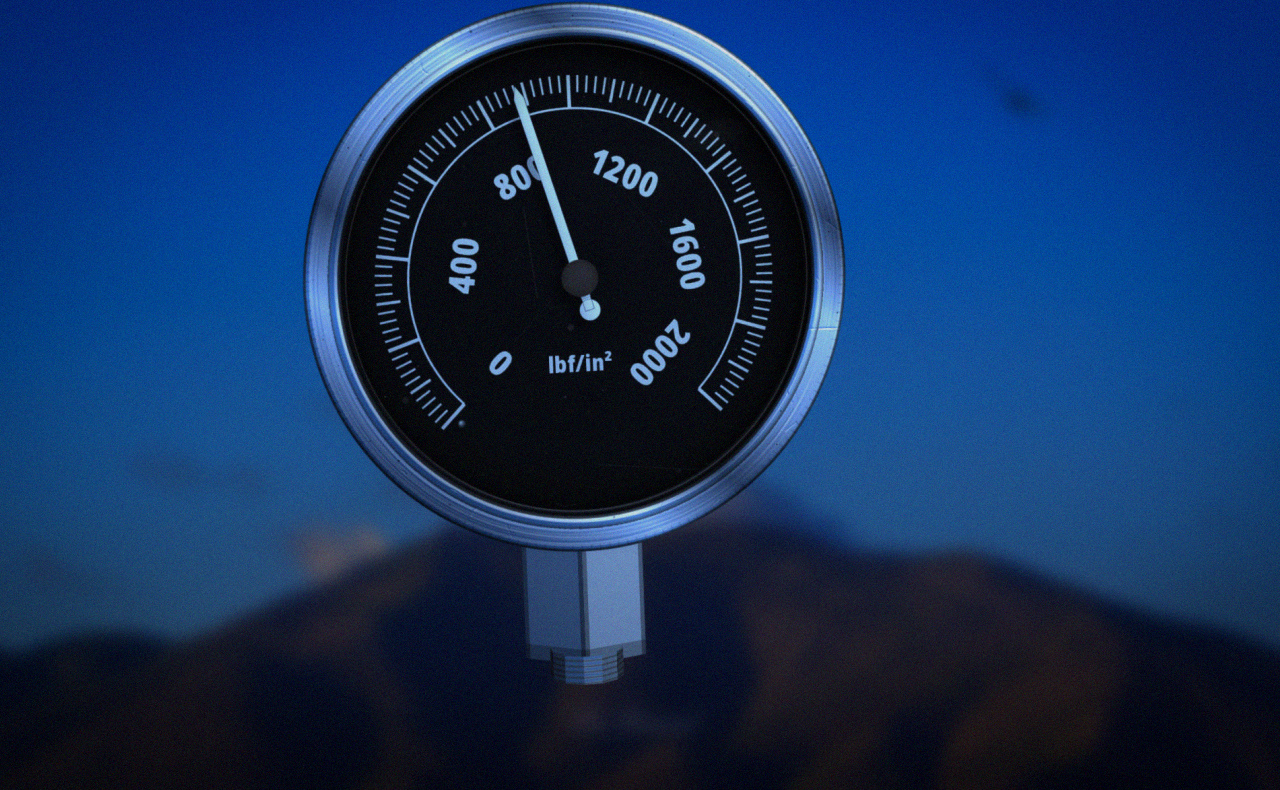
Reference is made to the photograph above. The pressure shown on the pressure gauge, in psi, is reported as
880 psi
